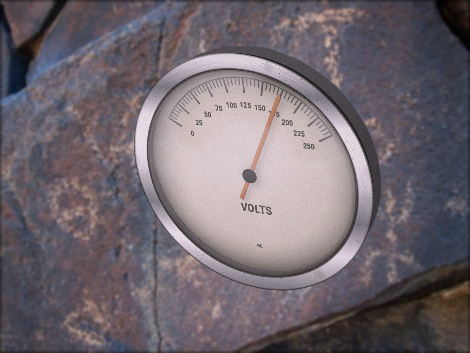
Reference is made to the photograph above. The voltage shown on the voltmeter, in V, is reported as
175 V
